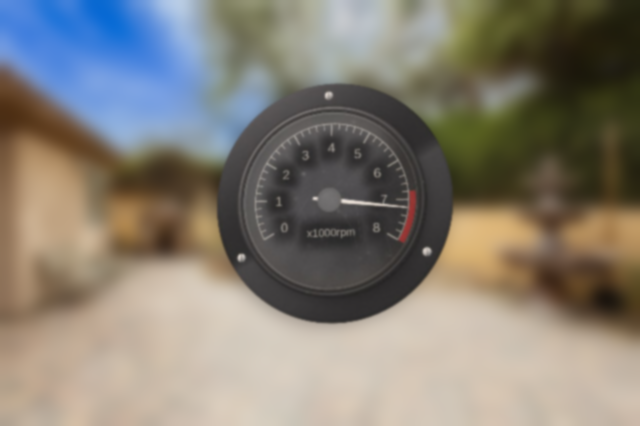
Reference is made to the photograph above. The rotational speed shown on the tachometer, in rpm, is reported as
7200 rpm
